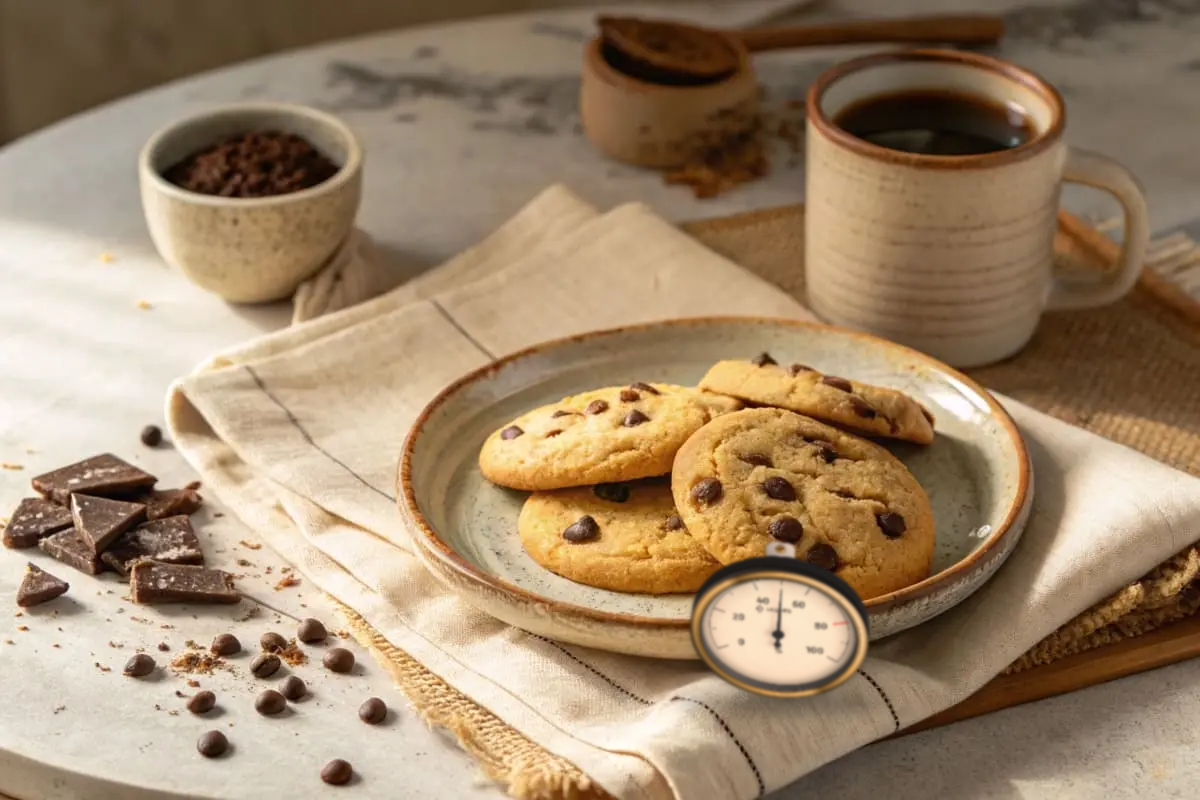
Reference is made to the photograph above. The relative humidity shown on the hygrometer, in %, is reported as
50 %
